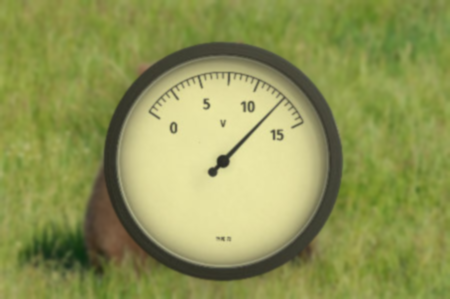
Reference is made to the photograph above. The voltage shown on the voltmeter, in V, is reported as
12.5 V
